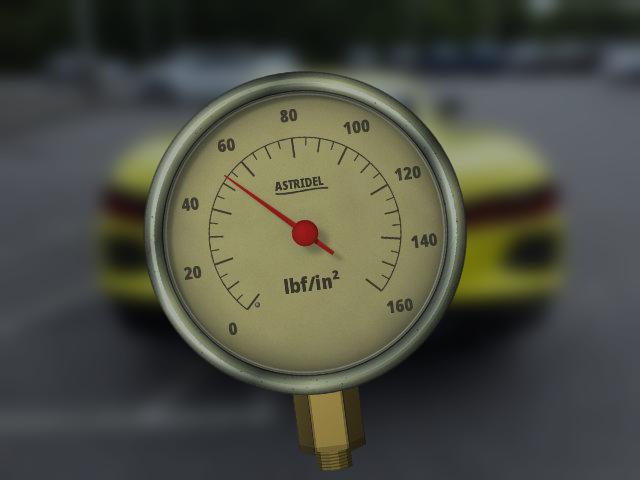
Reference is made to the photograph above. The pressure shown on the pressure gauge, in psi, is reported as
52.5 psi
